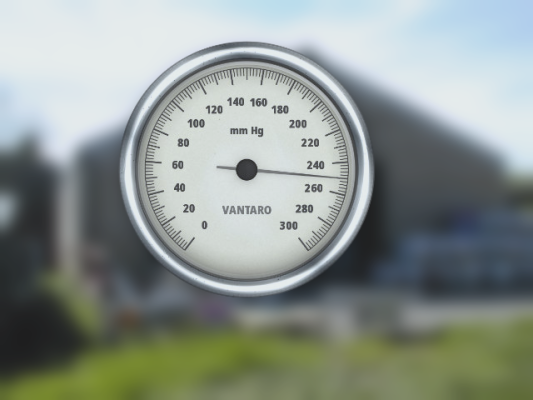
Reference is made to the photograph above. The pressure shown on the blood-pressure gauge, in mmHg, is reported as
250 mmHg
